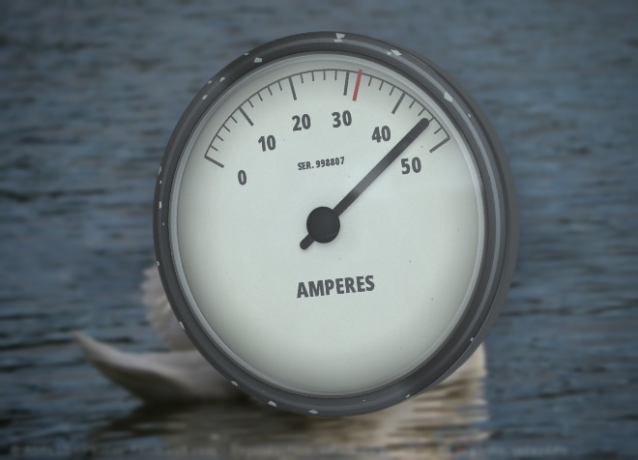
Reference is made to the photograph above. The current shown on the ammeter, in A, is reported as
46 A
